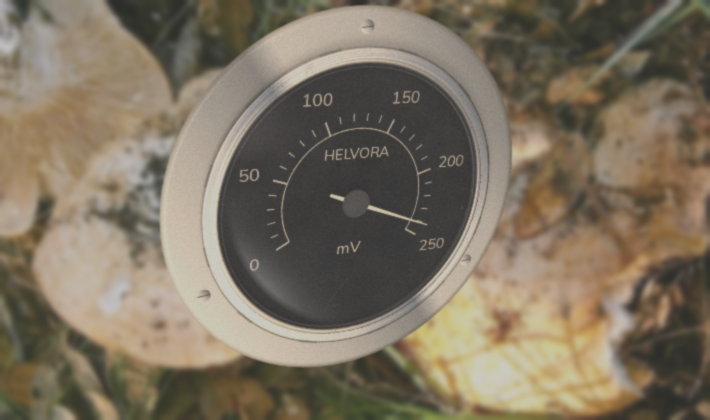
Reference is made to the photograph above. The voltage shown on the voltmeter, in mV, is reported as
240 mV
